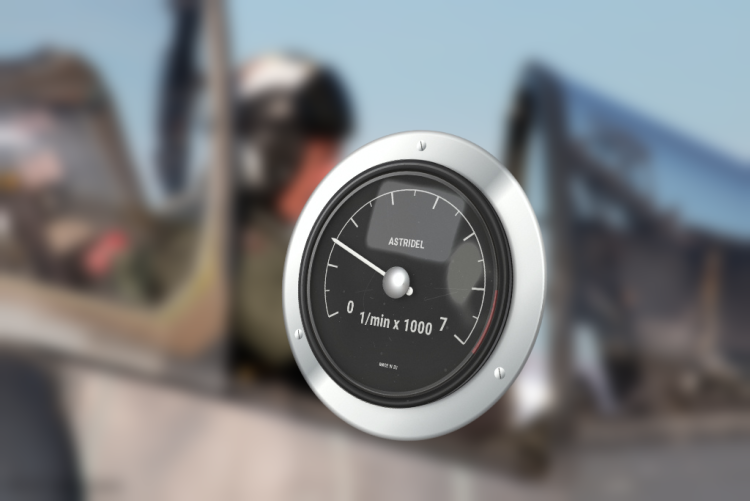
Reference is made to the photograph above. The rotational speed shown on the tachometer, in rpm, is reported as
1500 rpm
